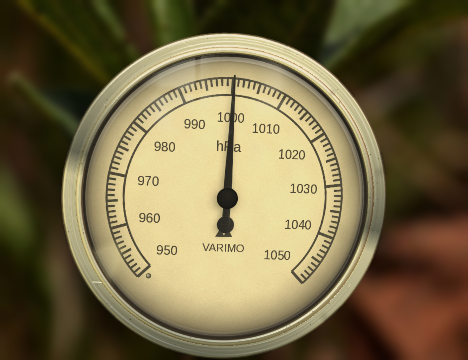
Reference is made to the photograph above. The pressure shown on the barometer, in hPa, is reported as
1000 hPa
